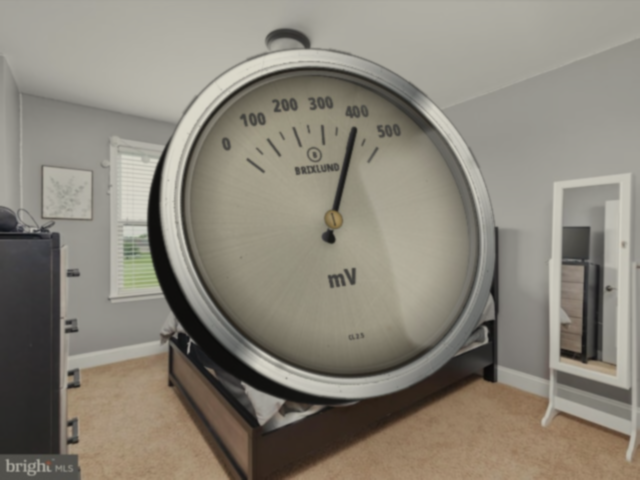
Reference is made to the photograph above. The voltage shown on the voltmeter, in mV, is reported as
400 mV
